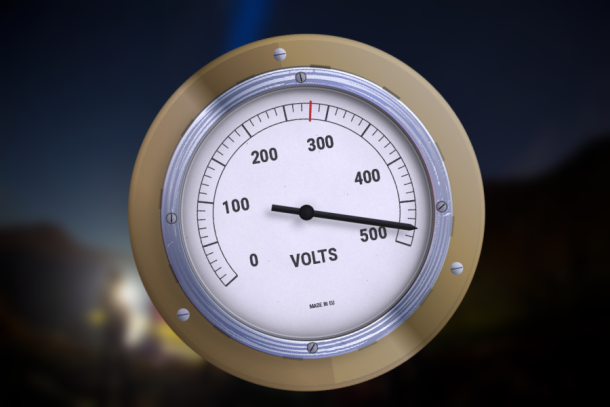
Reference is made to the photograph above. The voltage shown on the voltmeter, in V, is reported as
480 V
